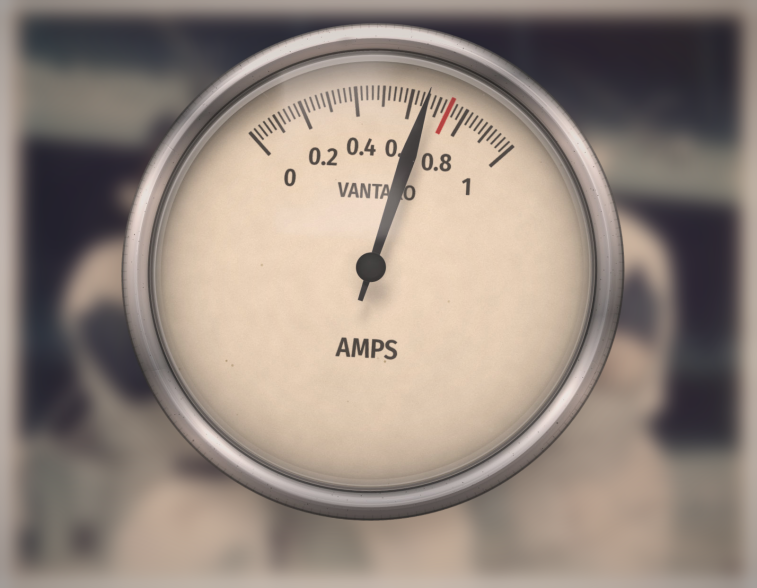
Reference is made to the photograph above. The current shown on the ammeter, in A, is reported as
0.66 A
